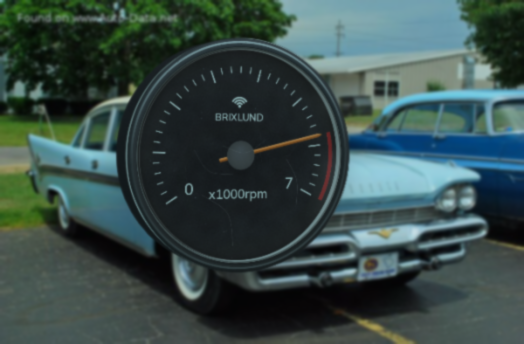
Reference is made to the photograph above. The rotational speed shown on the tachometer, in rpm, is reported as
5800 rpm
